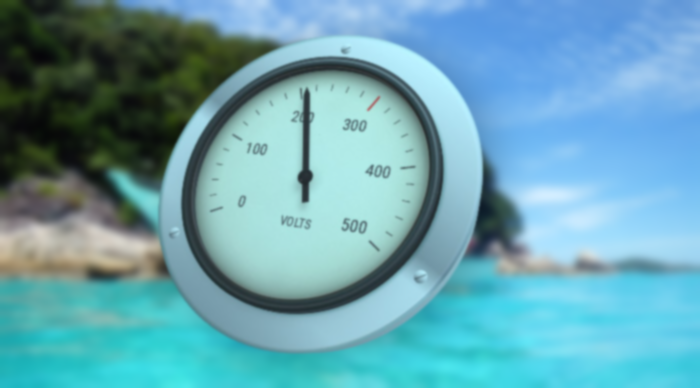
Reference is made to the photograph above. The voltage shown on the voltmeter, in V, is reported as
210 V
